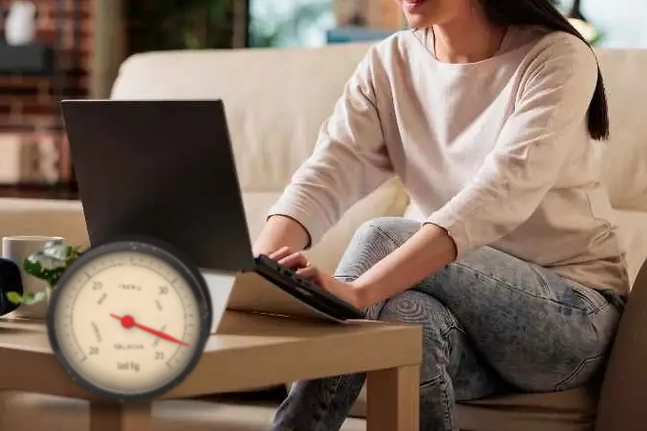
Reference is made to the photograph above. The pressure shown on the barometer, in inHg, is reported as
30.7 inHg
